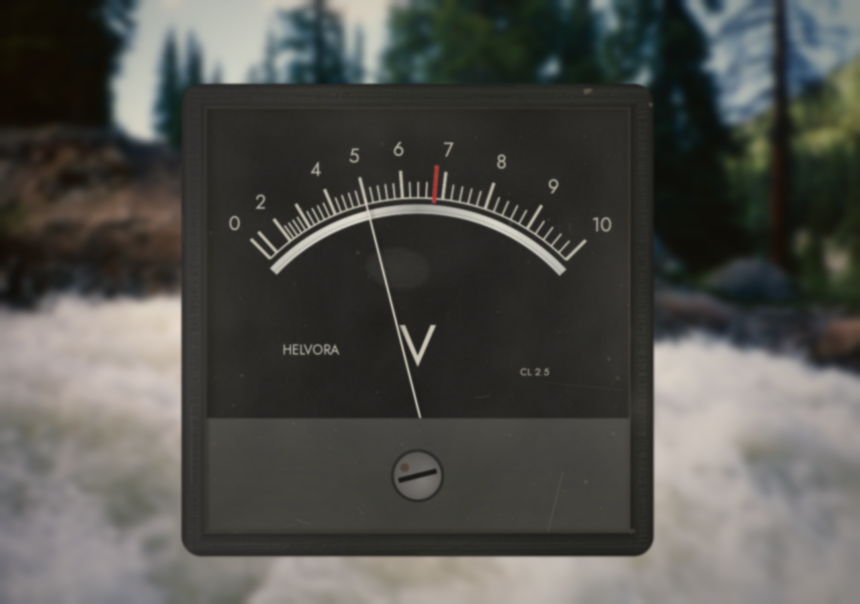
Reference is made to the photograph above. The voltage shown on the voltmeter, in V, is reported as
5 V
